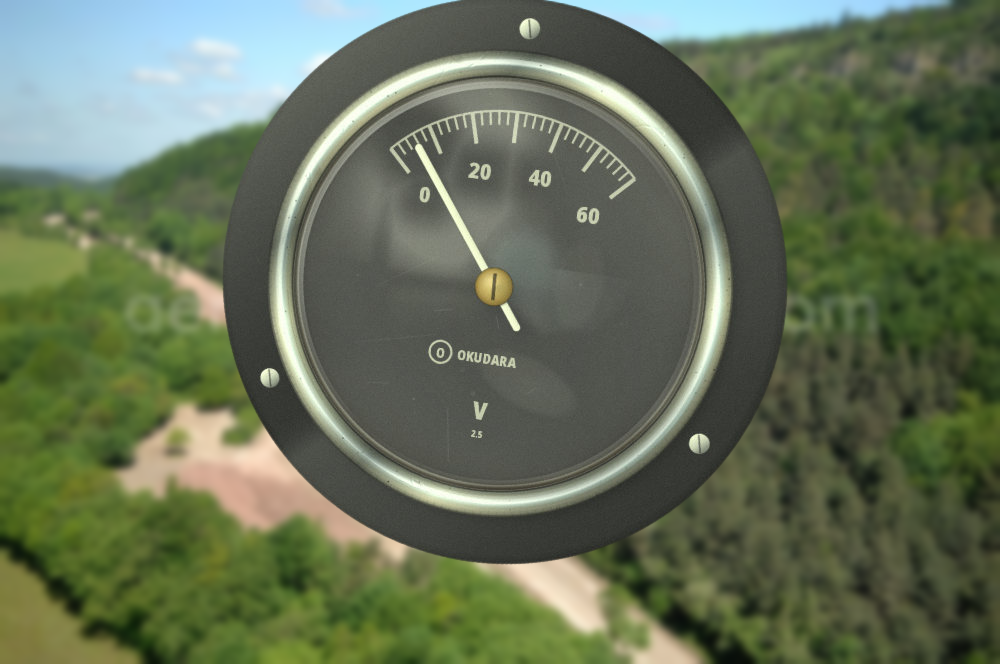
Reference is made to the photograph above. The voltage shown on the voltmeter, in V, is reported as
6 V
